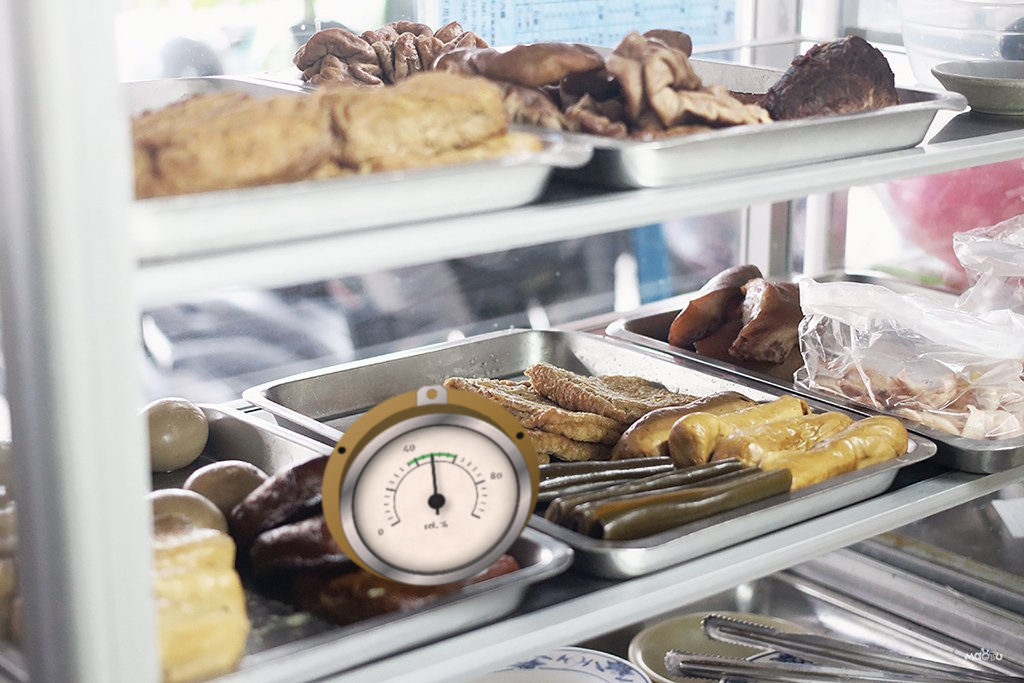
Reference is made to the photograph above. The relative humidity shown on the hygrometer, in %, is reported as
48 %
